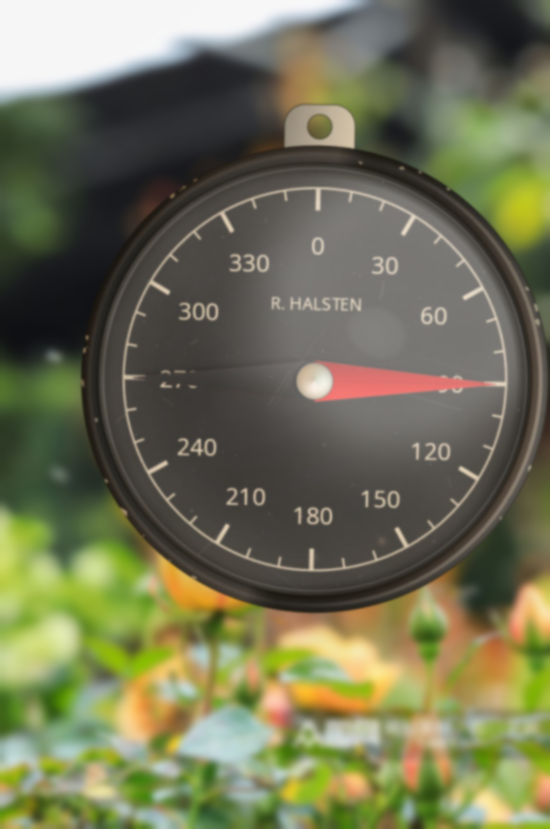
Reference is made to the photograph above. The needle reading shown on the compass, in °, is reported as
90 °
